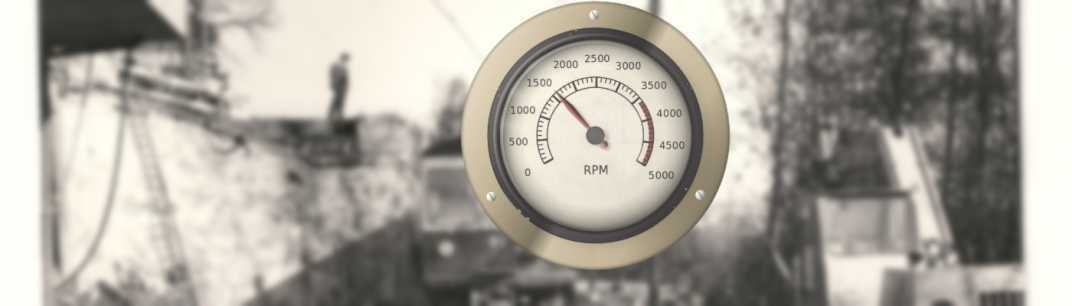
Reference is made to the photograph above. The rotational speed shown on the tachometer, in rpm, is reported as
1600 rpm
